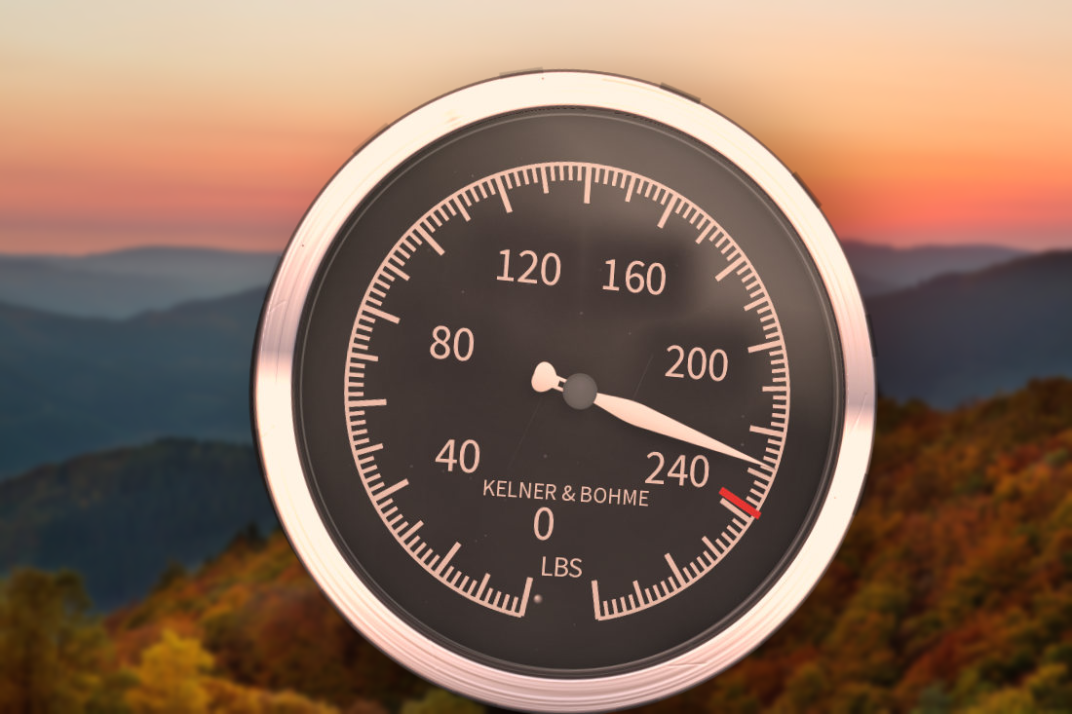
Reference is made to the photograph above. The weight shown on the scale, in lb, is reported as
228 lb
